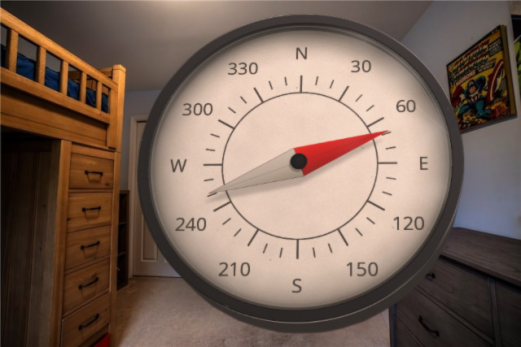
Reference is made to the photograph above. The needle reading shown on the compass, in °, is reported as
70 °
